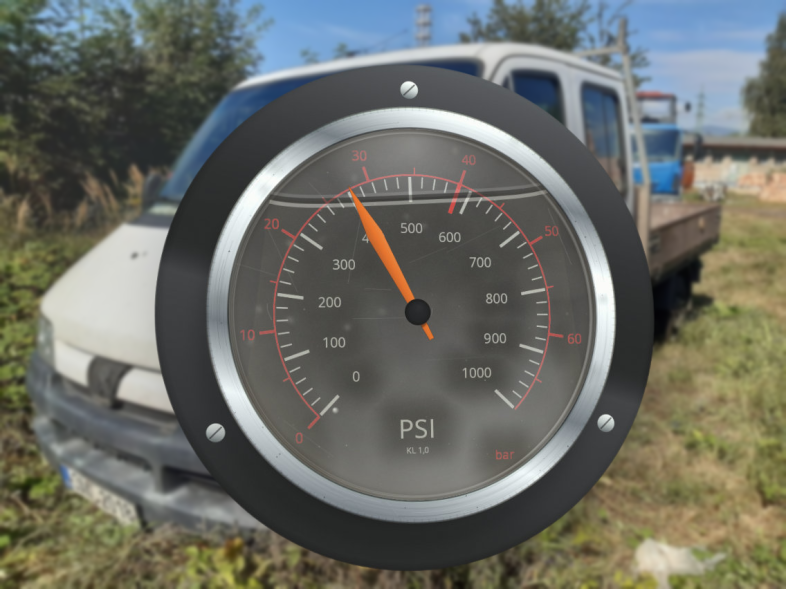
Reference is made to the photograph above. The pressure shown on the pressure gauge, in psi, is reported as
400 psi
